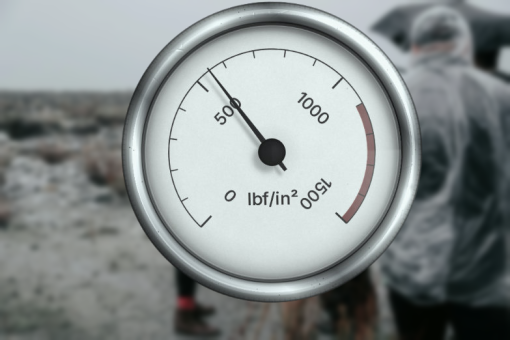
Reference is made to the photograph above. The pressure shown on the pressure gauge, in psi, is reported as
550 psi
